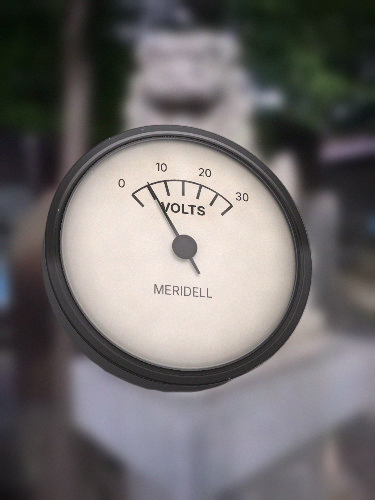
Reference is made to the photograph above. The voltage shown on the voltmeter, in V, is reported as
5 V
